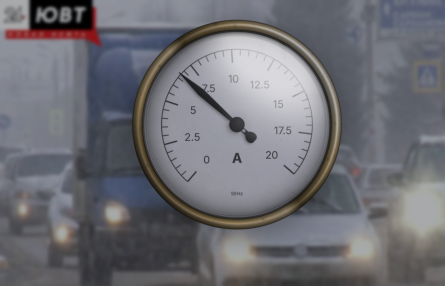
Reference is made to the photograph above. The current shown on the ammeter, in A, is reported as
6.75 A
